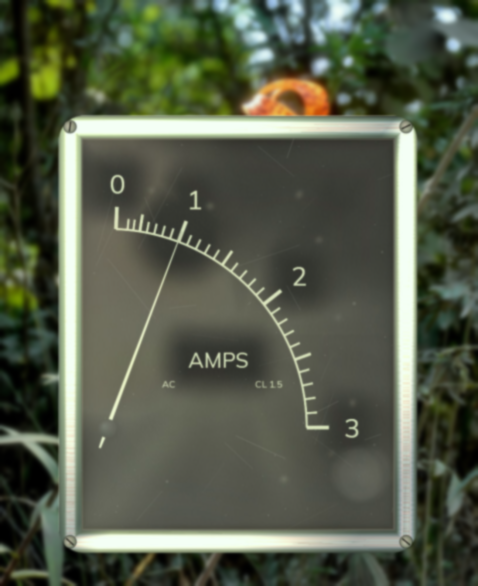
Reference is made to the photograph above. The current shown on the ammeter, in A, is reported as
1 A
